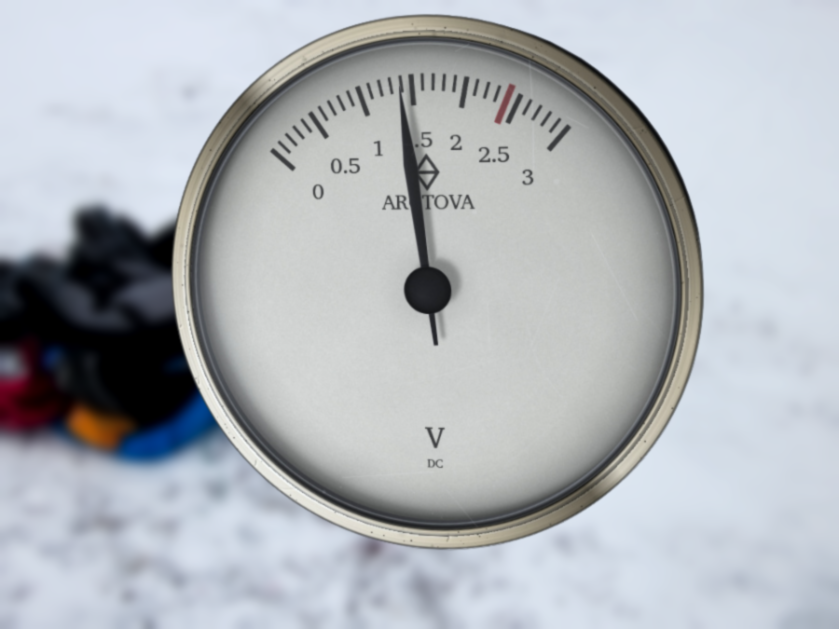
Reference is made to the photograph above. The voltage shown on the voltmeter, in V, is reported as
1.4 V
